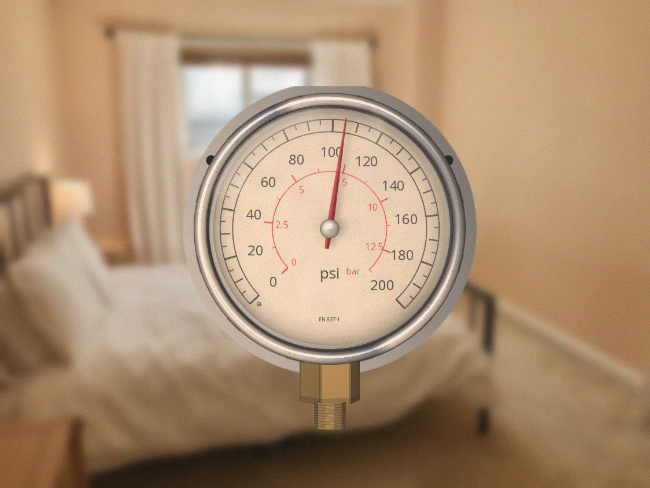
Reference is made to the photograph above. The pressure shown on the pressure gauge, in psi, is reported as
105 psi
